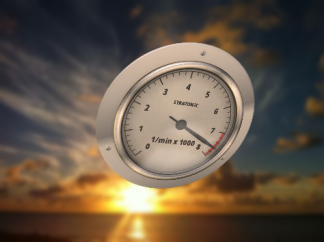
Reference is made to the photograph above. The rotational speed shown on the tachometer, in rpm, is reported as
7600 rpm
